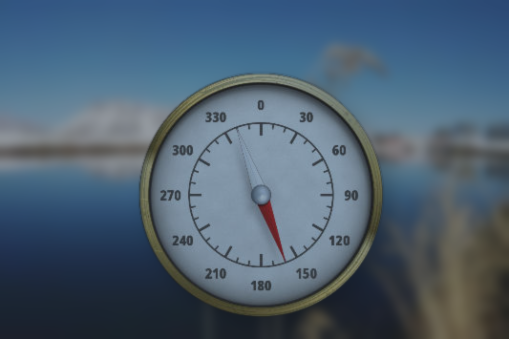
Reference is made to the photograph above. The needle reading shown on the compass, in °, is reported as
160 °
